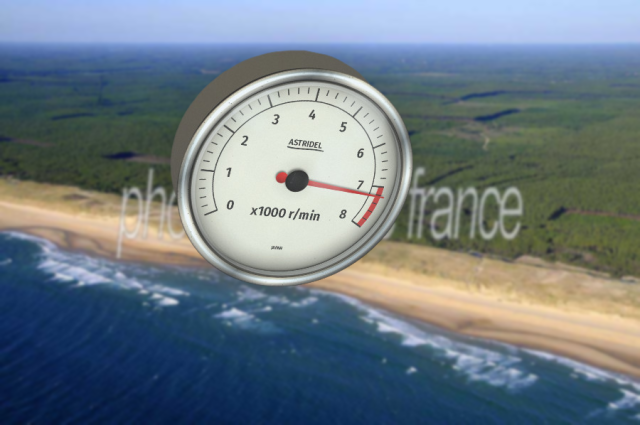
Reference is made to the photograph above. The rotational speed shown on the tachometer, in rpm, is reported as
7200 rpm
